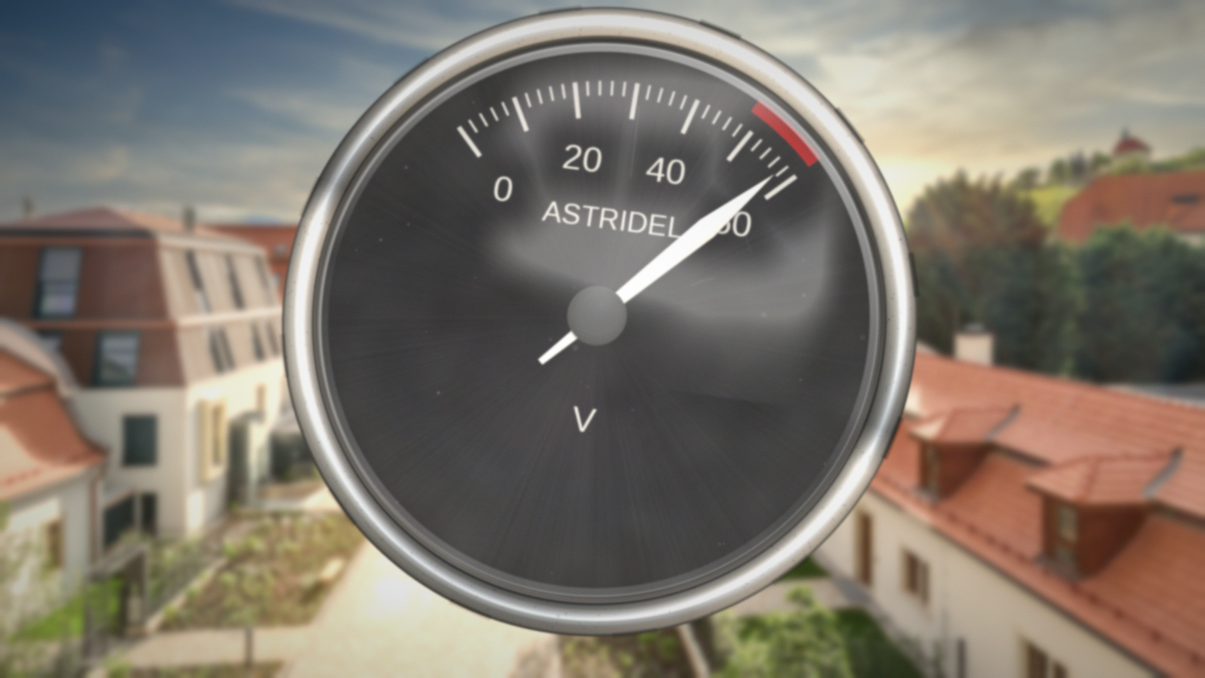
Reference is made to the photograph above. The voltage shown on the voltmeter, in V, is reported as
58 V
